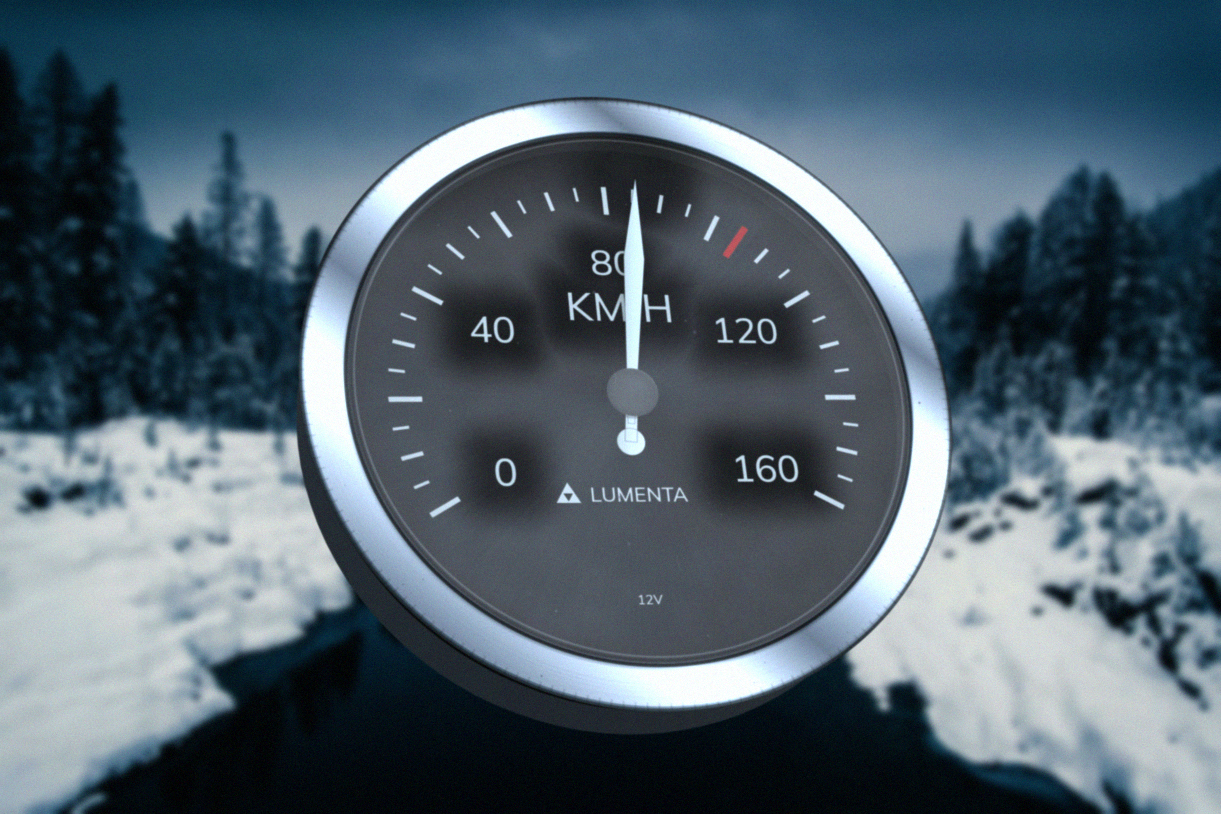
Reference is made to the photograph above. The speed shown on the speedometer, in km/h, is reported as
85 km/h
